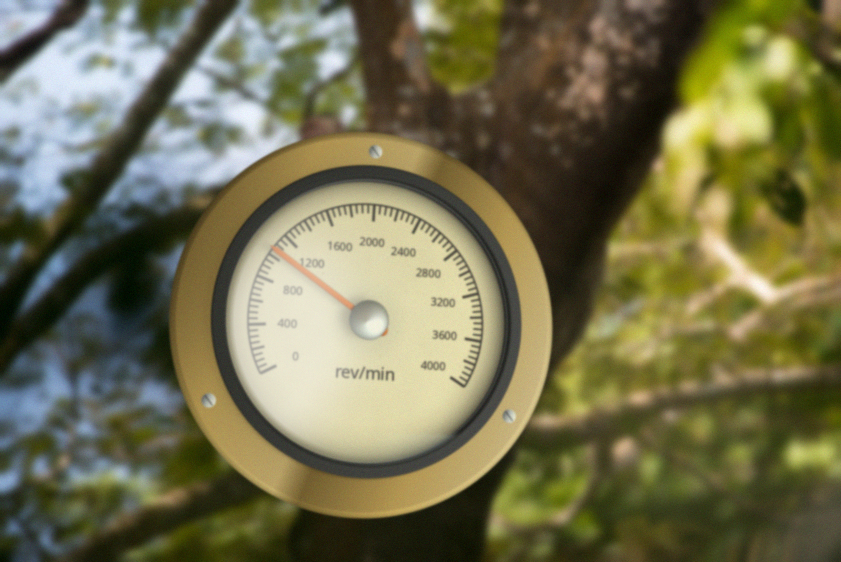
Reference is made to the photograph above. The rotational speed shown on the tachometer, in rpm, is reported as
1050 rpm
